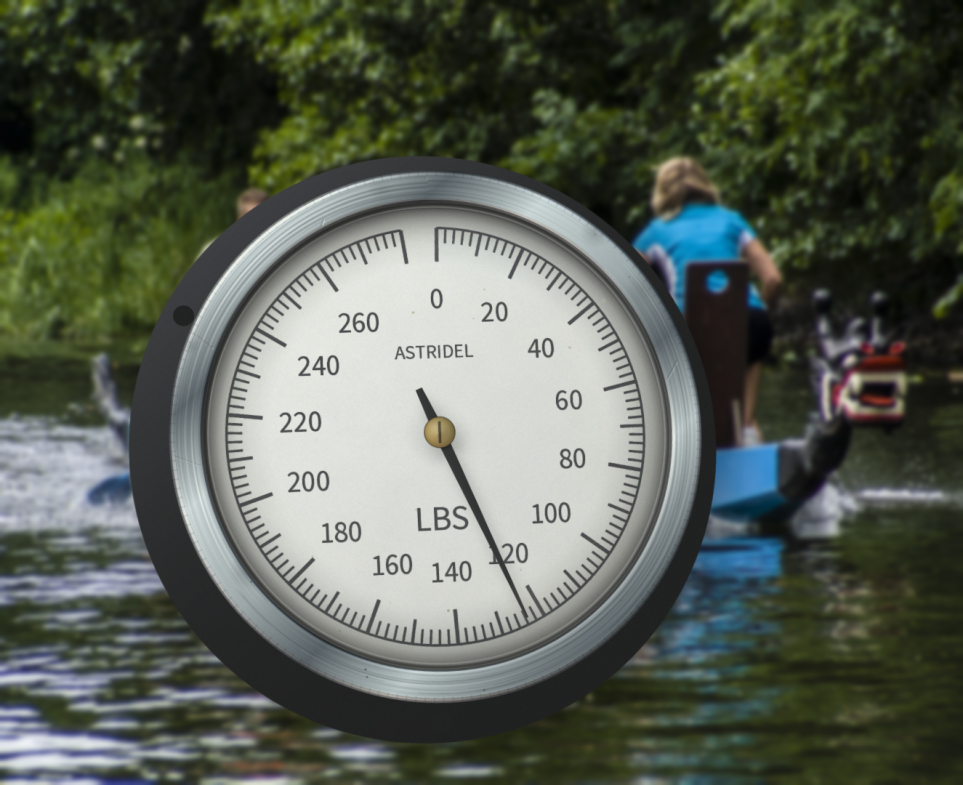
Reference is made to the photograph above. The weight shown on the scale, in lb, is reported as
124 lb
